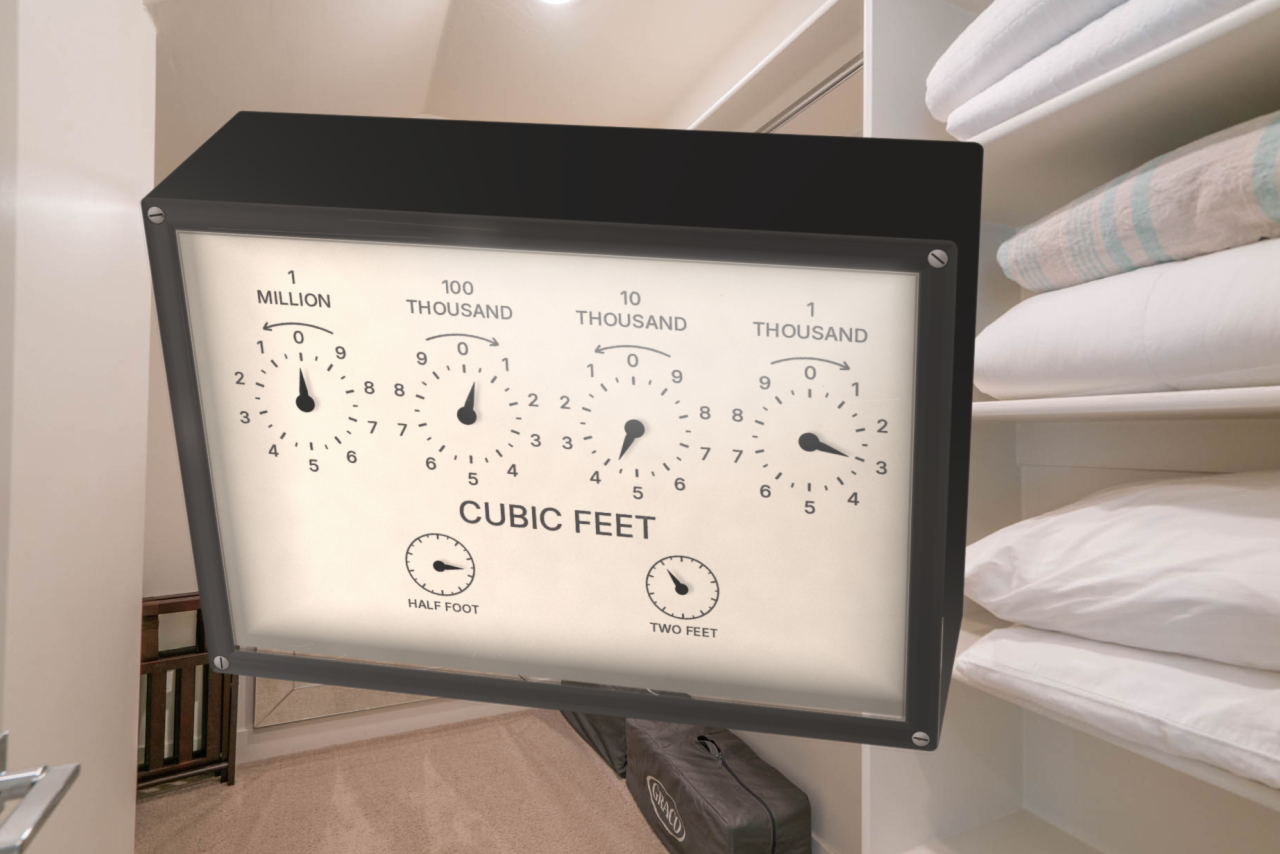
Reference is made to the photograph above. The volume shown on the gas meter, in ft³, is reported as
4300 ft³
